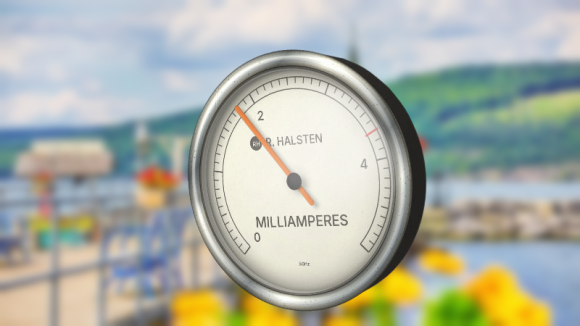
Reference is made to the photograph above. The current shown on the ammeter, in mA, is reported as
1.8 mA
